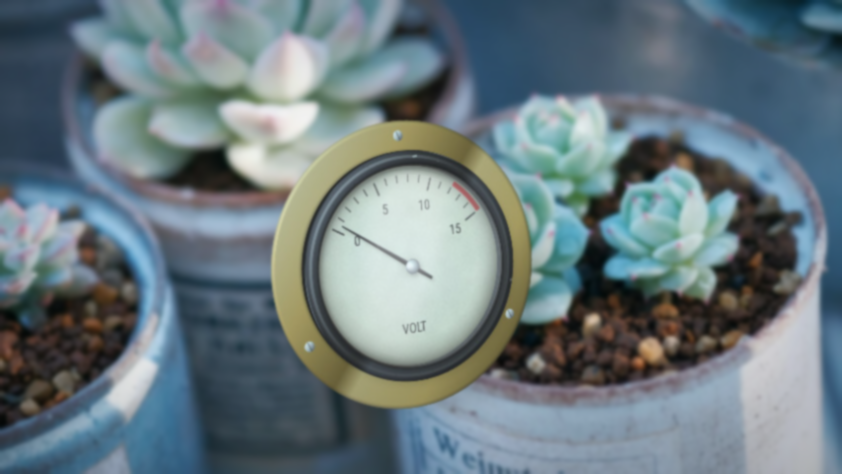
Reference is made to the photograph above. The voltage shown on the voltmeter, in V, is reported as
0.5 V
